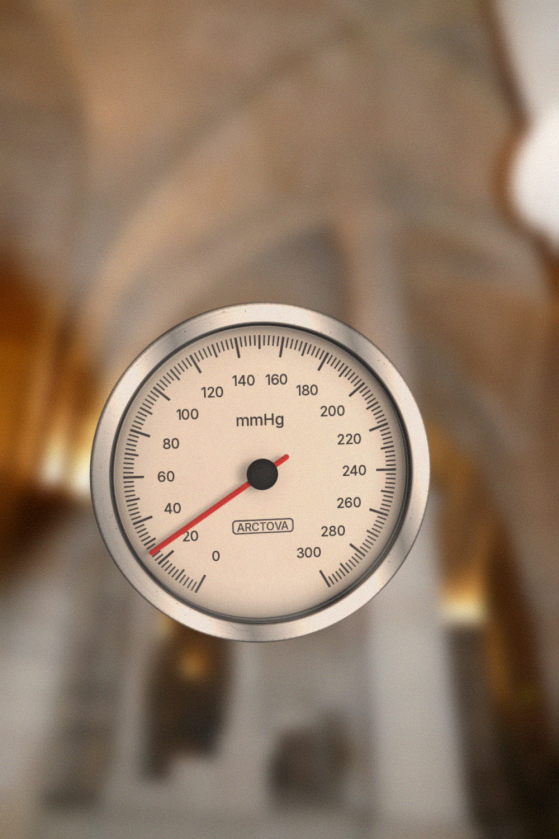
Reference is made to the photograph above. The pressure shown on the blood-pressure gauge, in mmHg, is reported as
26 mmHg
